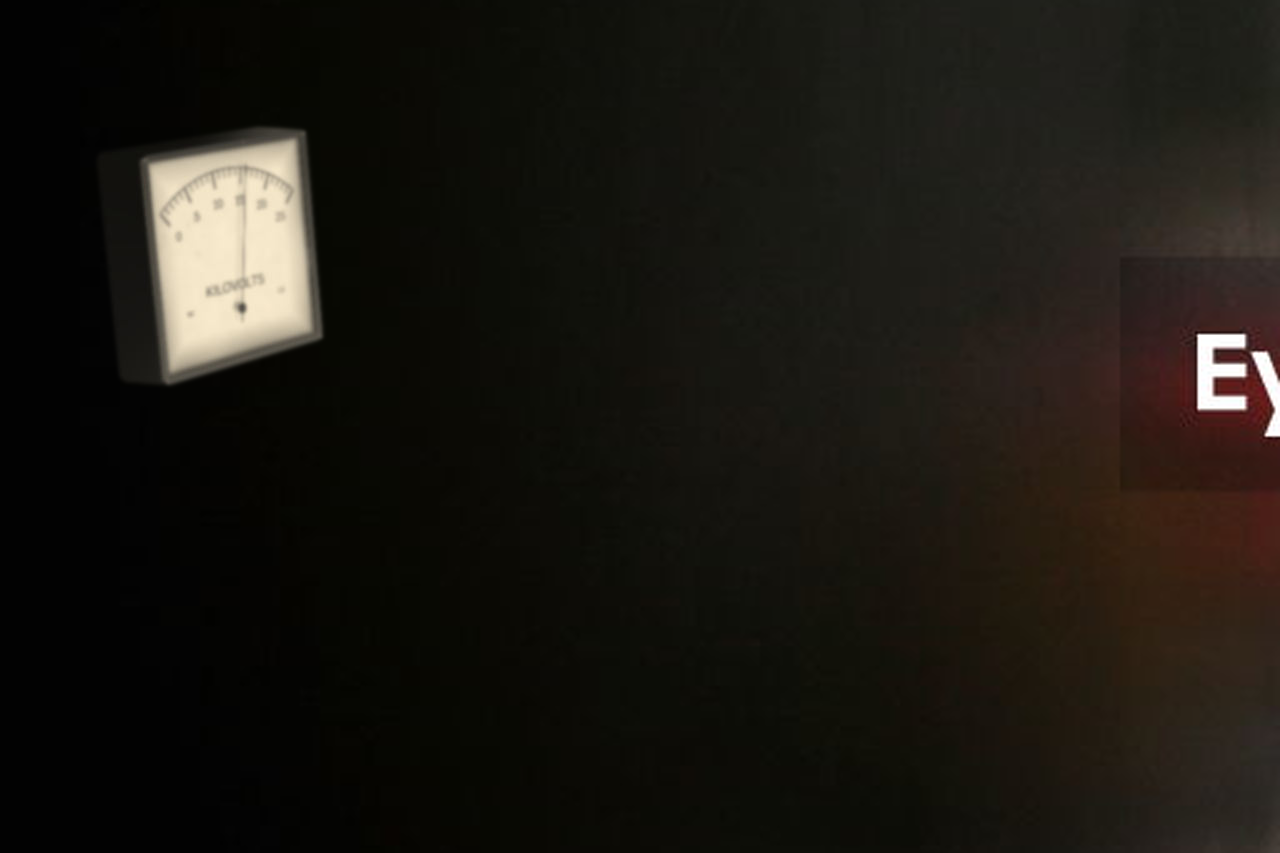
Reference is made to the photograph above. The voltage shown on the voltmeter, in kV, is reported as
15 kV
